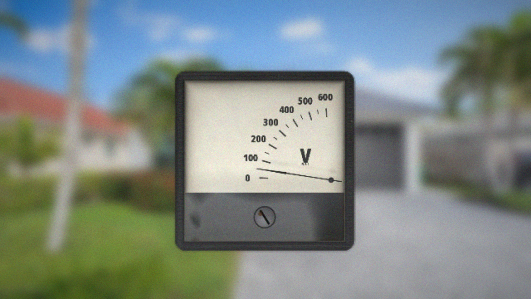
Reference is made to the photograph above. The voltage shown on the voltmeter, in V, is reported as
50 V
